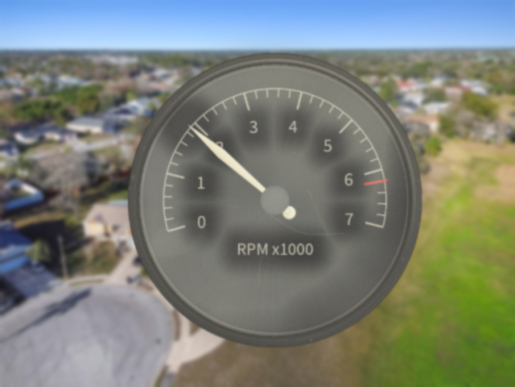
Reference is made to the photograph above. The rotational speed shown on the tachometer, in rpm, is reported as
1900 rpm
